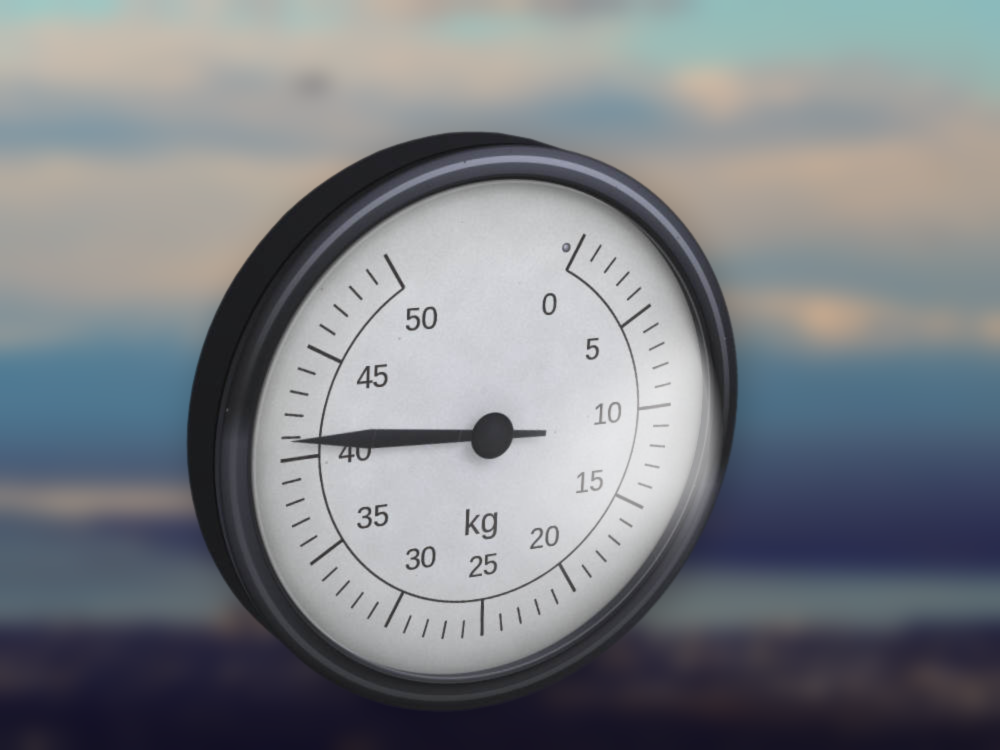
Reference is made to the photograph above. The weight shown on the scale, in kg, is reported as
41 kg
